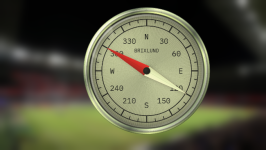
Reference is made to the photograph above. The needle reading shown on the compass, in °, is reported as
300 °
